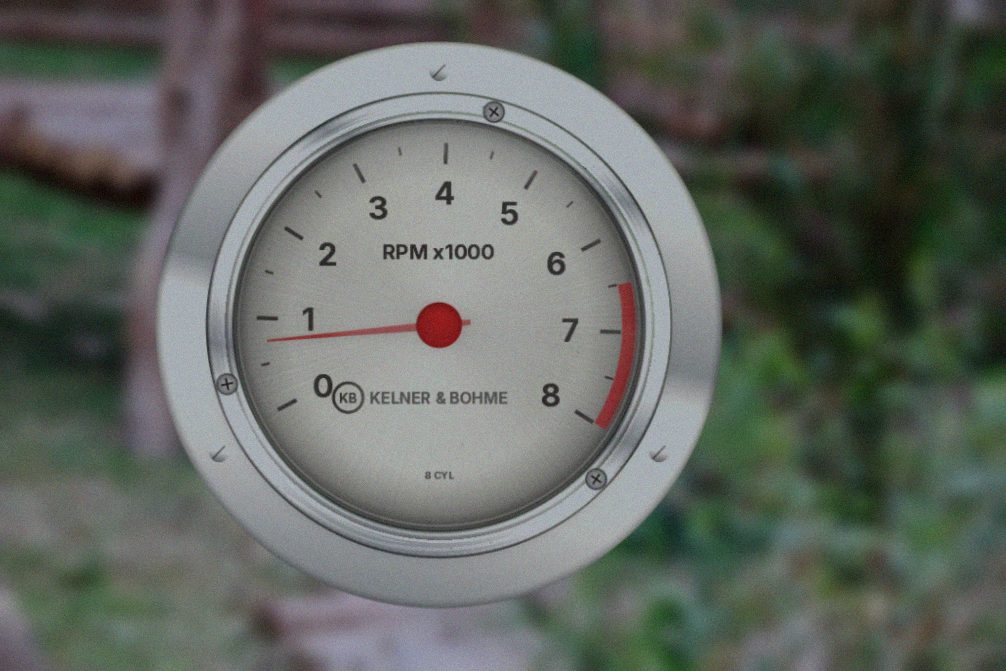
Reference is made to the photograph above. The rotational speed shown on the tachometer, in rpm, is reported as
750 rpm
